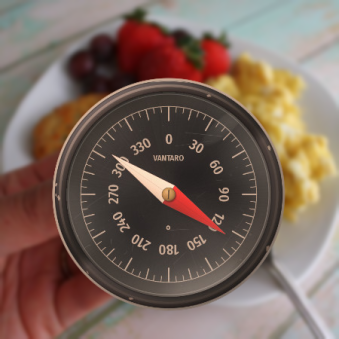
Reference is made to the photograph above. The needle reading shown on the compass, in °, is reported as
125 °
